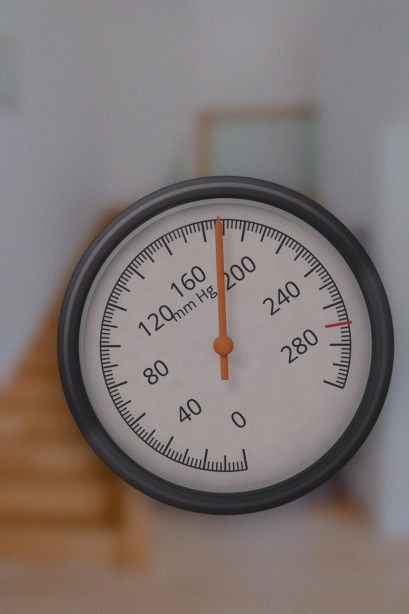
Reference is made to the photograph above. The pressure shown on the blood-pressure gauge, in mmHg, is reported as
188 mmHg
